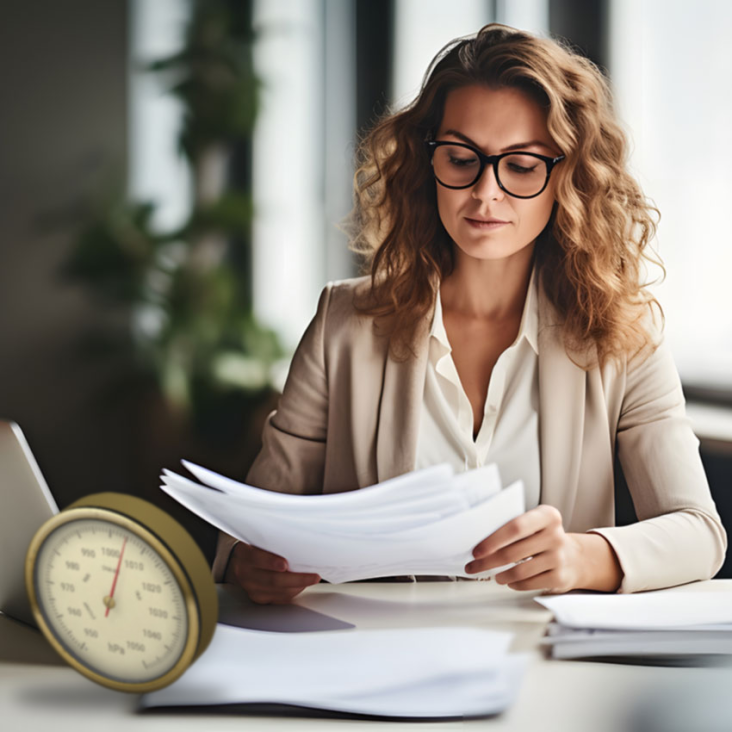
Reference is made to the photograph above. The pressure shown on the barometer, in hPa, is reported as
1005 hPa
